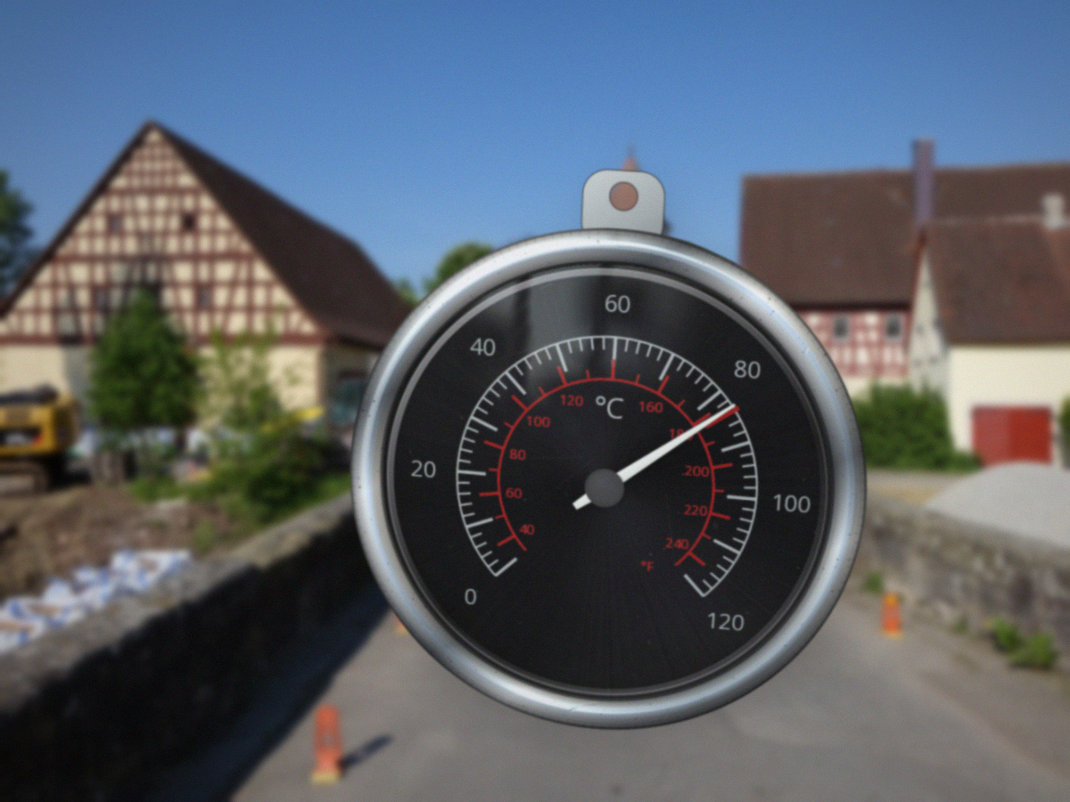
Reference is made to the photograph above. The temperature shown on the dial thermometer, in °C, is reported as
83 °C
